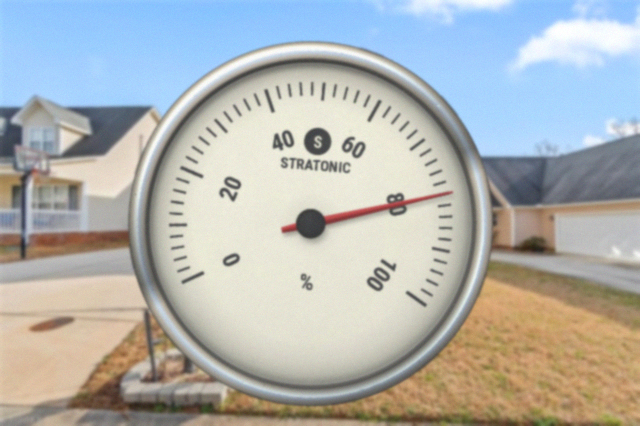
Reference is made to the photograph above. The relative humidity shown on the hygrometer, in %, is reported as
80 %
